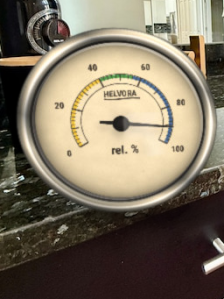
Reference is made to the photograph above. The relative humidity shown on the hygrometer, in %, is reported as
90 %
